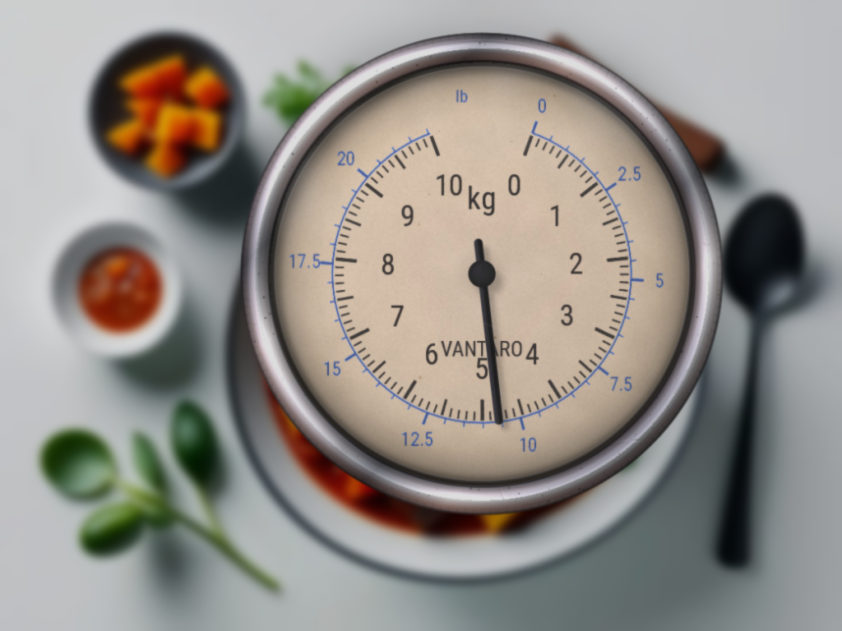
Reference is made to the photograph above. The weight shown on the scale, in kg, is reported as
4.8 kg
